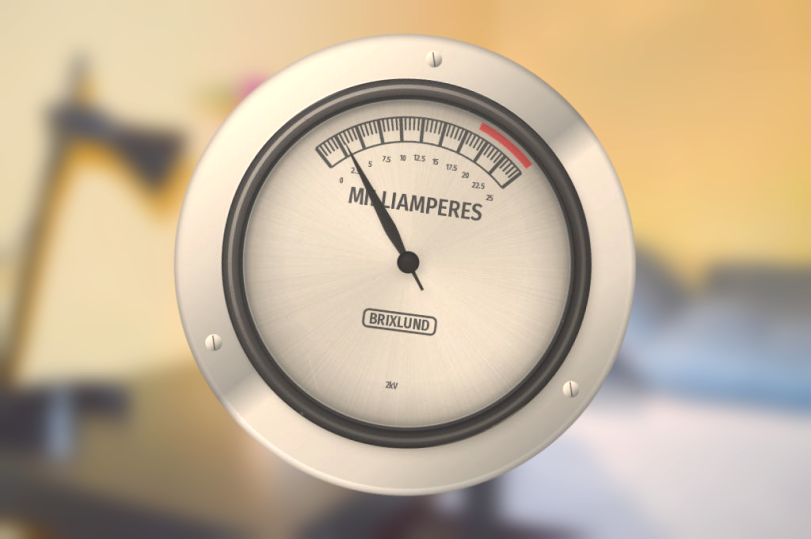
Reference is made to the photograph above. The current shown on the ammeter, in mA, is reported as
3 mA
